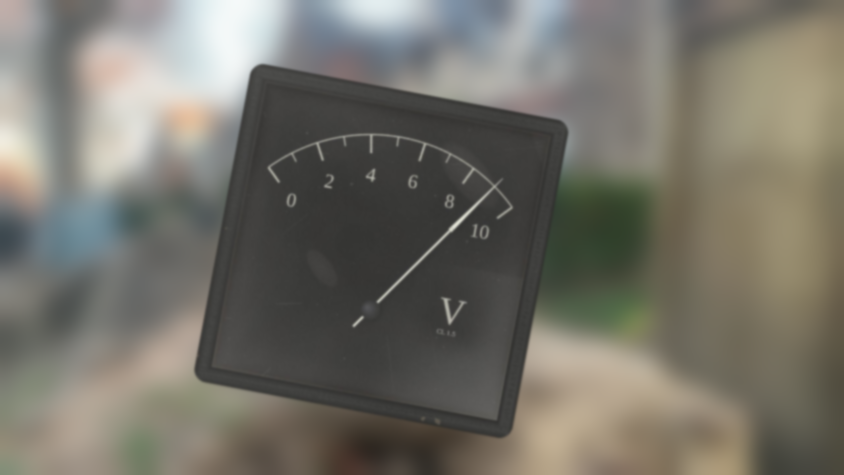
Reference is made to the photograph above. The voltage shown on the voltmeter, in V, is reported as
9 V
